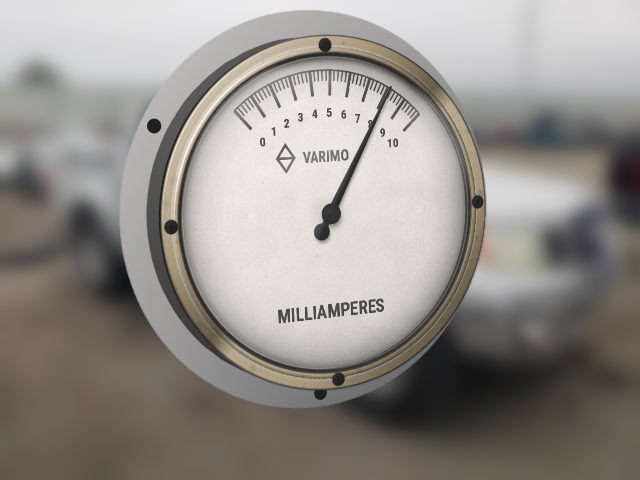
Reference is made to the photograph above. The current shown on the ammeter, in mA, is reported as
8 mA
